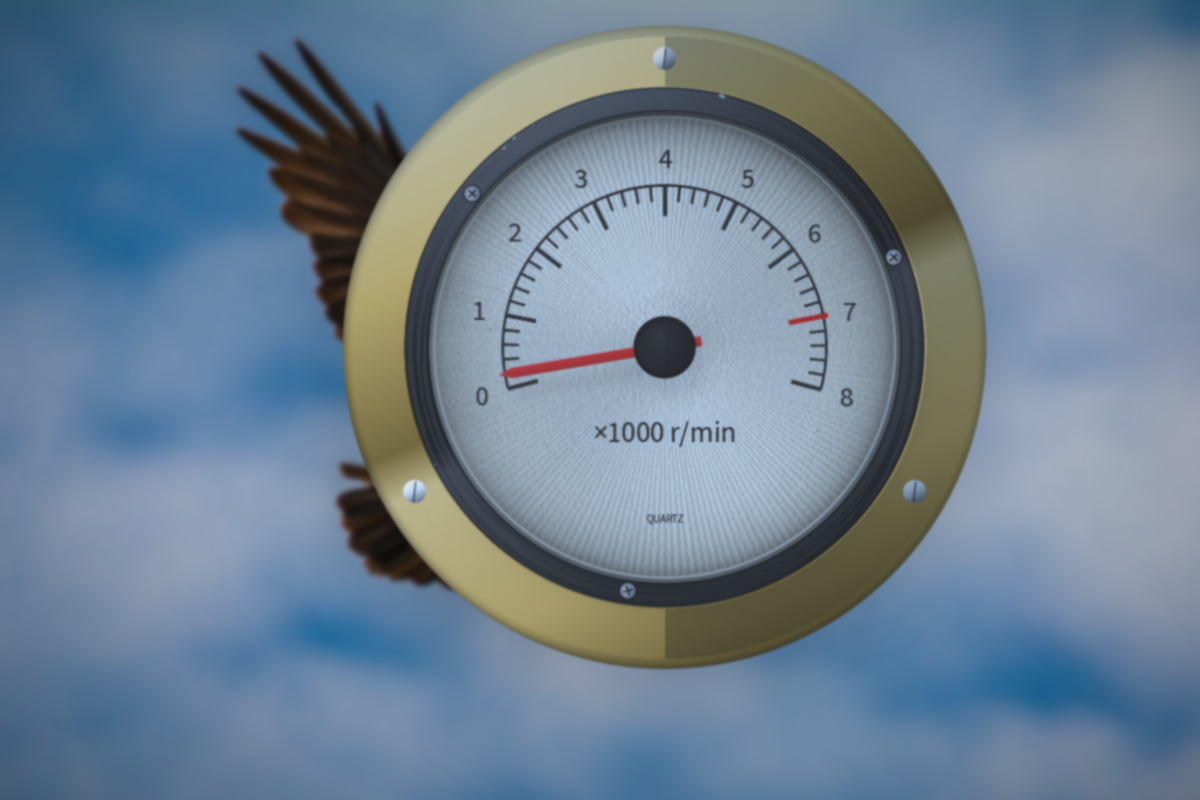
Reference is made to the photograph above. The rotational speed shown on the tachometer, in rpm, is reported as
200 rpm
